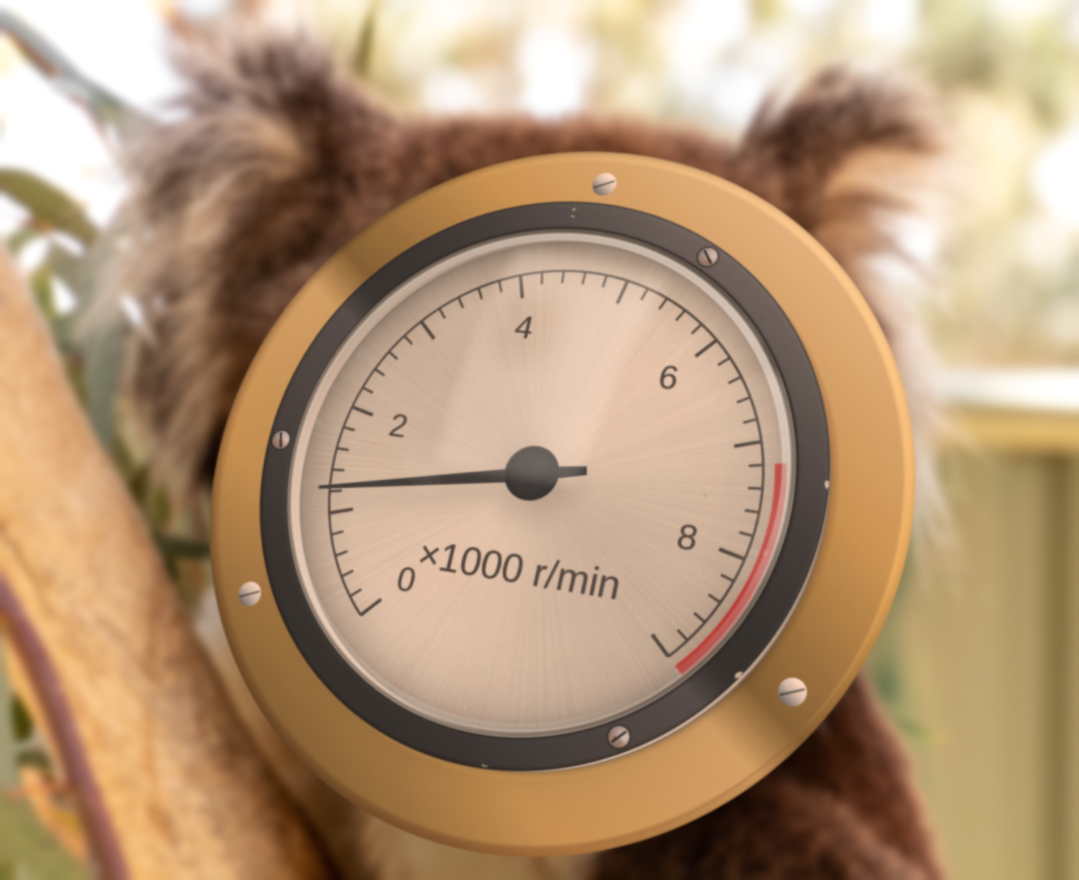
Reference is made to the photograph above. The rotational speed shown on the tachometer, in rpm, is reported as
1200 rpm
